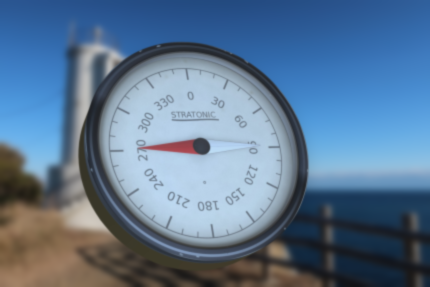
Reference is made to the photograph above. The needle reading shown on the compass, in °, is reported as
270 °
